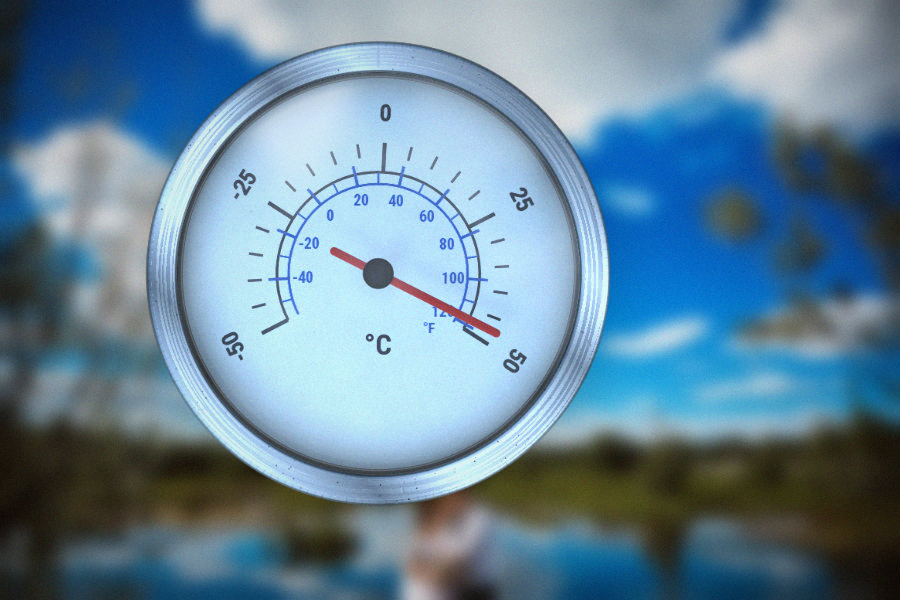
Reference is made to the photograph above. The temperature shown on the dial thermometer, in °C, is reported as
47.5 °C
